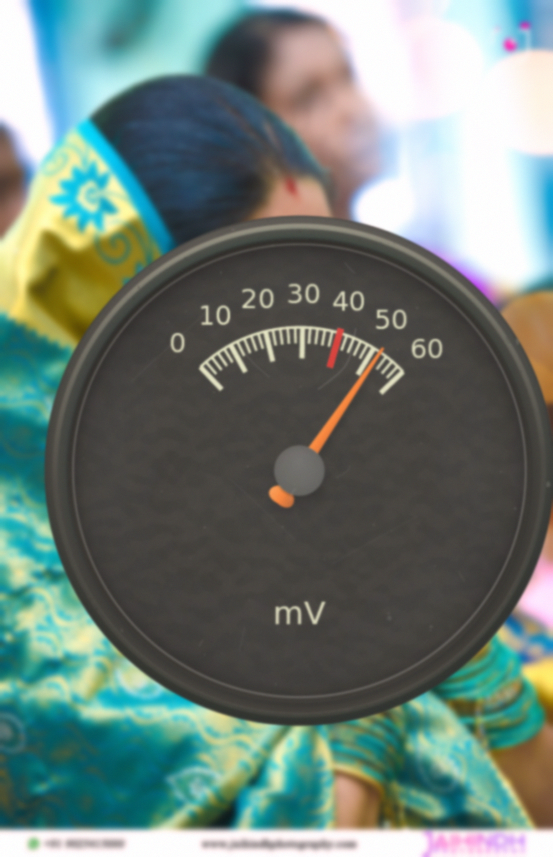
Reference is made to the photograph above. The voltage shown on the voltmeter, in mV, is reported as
52 mV
